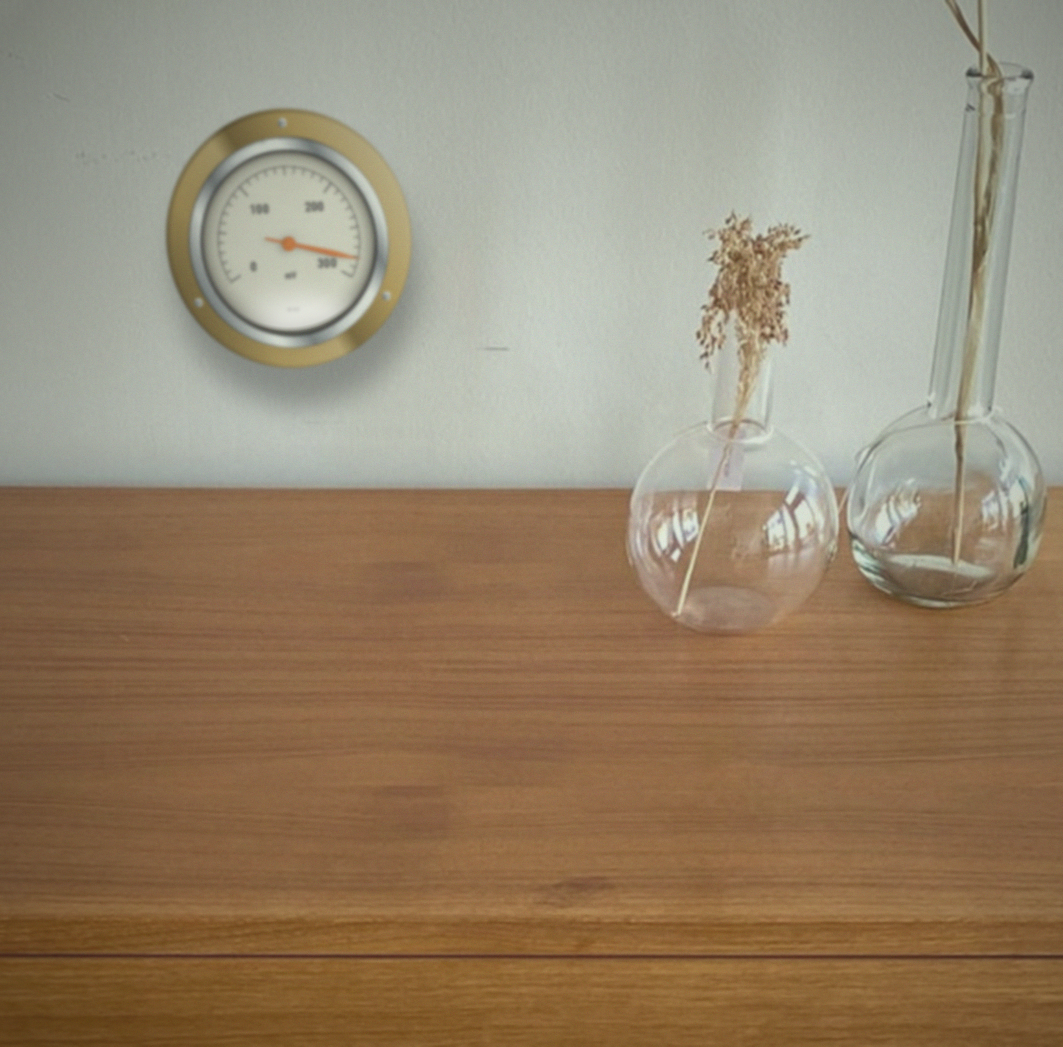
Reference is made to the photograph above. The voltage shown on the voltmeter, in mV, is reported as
280 mV
